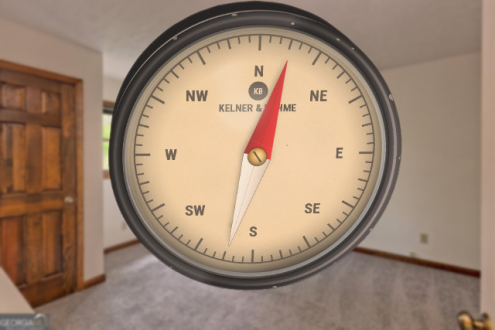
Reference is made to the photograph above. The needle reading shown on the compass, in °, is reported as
15 °
